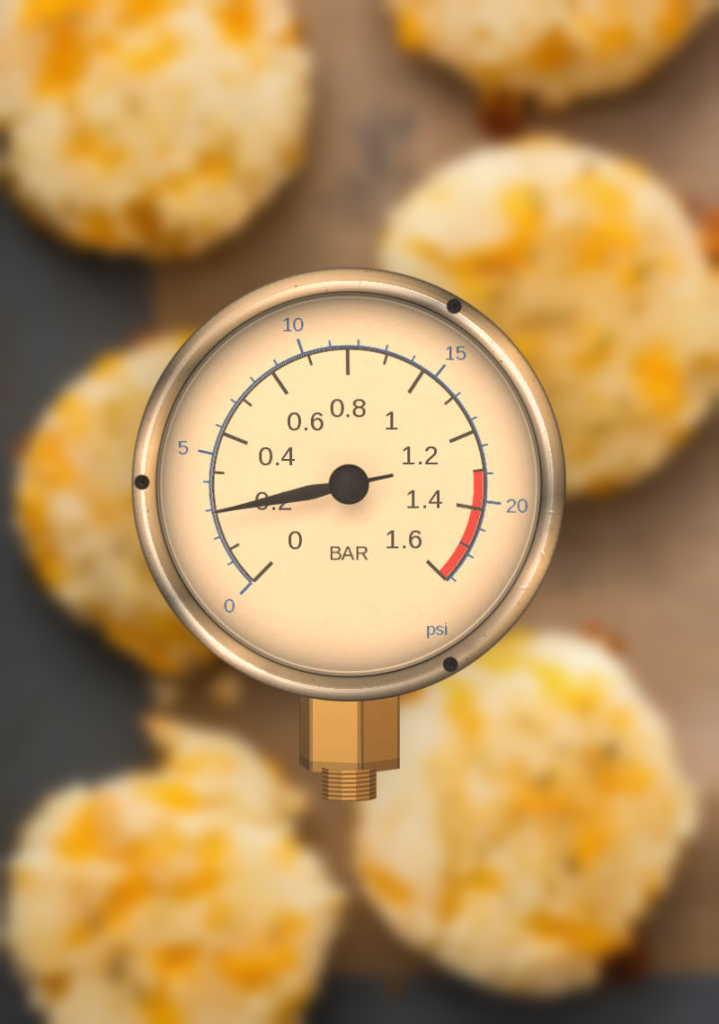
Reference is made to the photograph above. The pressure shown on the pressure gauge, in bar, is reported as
0.2 bar
